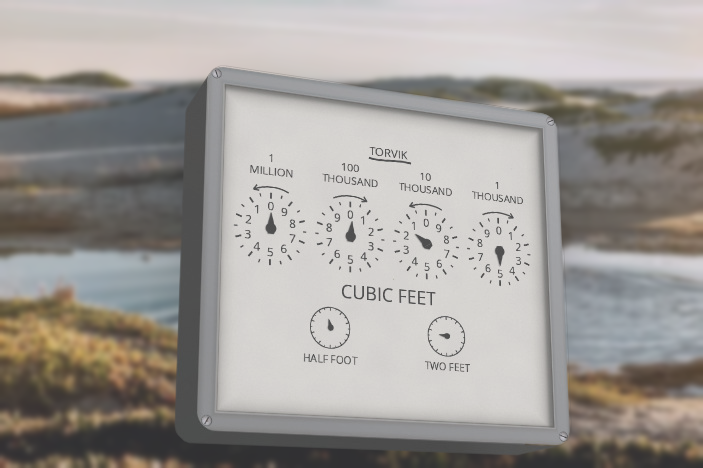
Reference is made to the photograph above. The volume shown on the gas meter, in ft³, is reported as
1500 ft³
